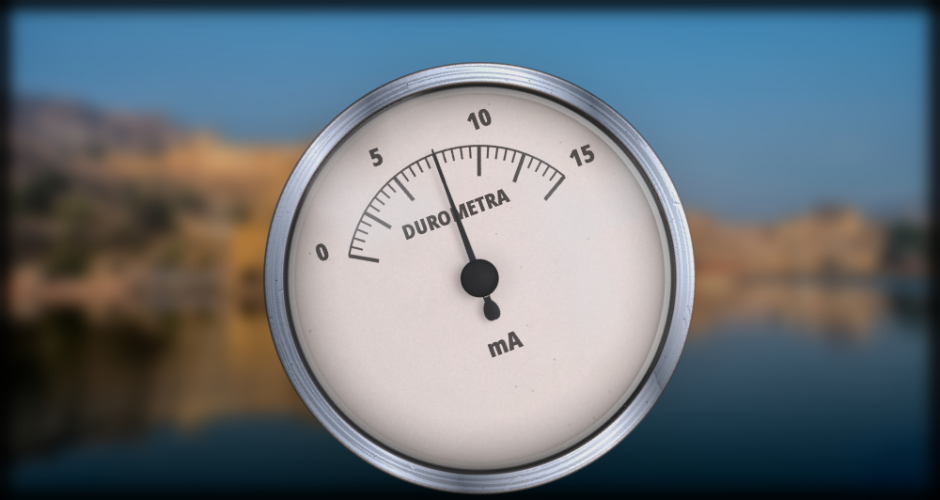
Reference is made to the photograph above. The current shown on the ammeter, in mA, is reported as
7.5 mA
